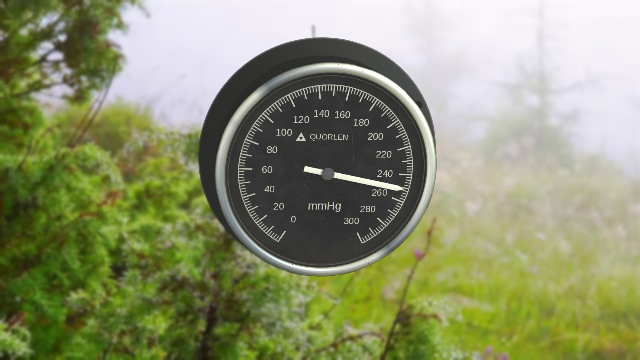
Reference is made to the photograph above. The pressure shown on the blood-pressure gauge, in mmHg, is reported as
250 mmHg
